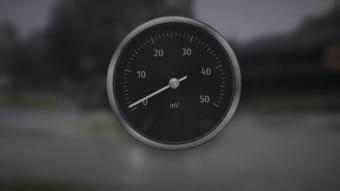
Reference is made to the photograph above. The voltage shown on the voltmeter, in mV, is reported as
1 mV
